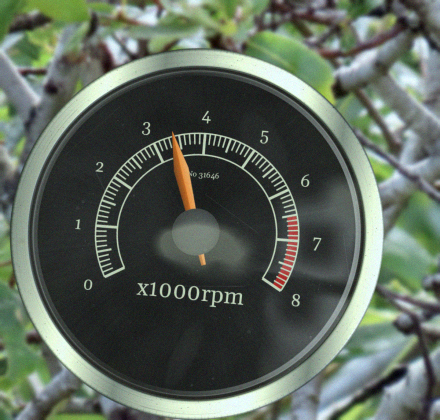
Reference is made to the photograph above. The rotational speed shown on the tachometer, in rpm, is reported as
3400 rpm
